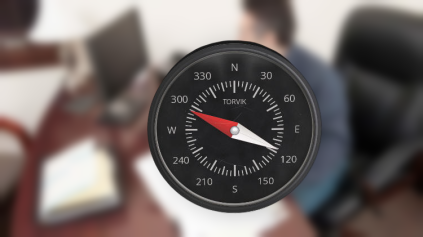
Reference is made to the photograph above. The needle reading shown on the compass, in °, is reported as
295 °
